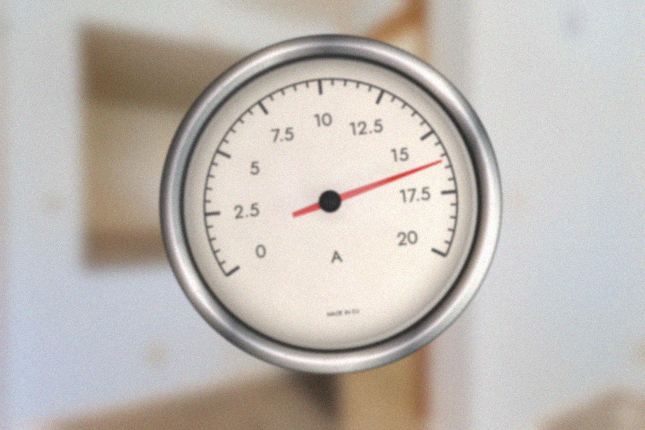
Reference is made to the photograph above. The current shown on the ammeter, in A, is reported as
16.25 A
